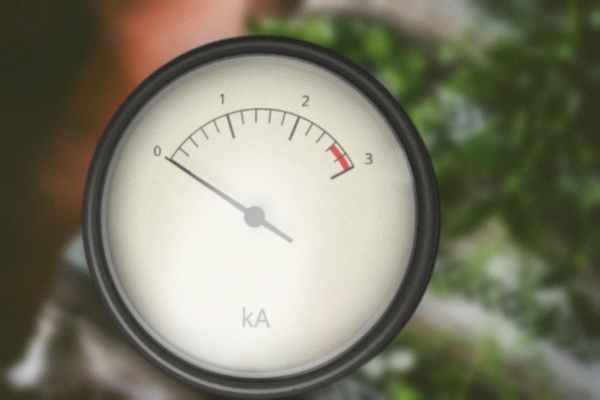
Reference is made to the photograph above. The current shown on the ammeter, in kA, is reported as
0 kA
